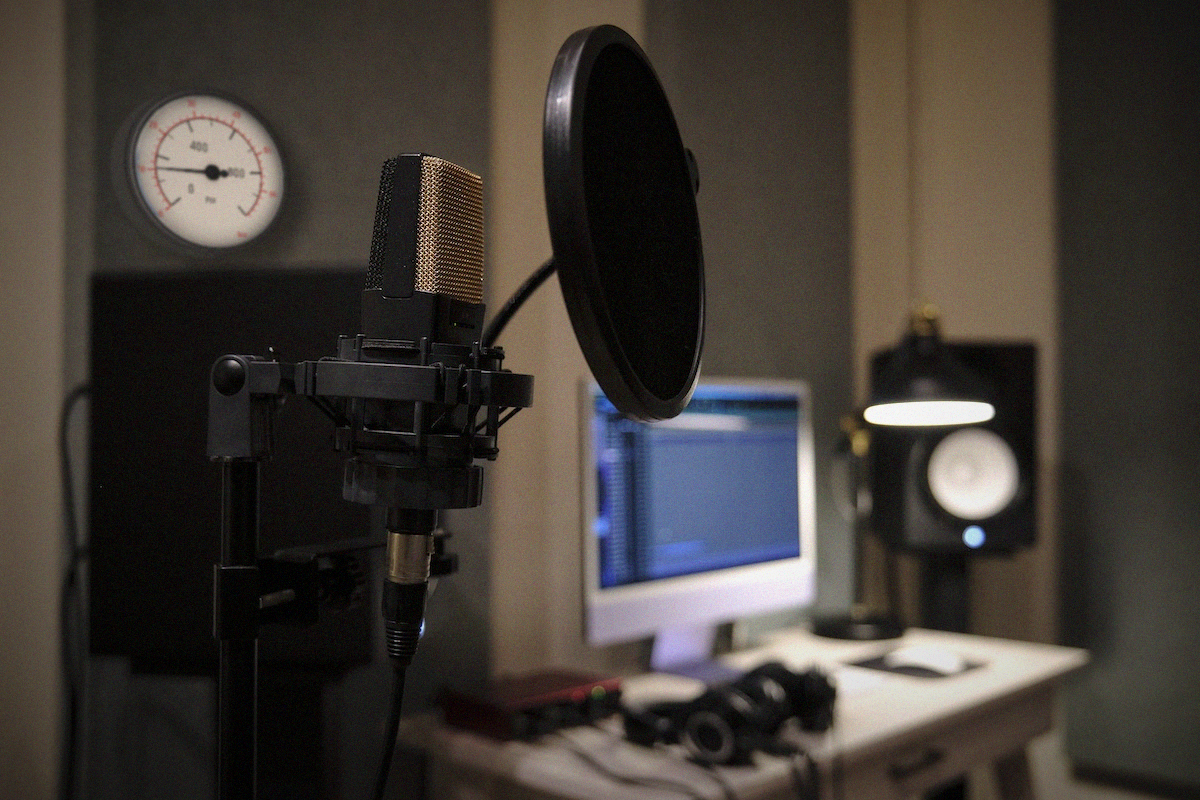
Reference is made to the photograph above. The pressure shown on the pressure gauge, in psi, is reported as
150 psi
